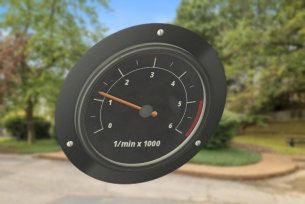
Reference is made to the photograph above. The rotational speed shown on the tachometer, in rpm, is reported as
1250 rpm
